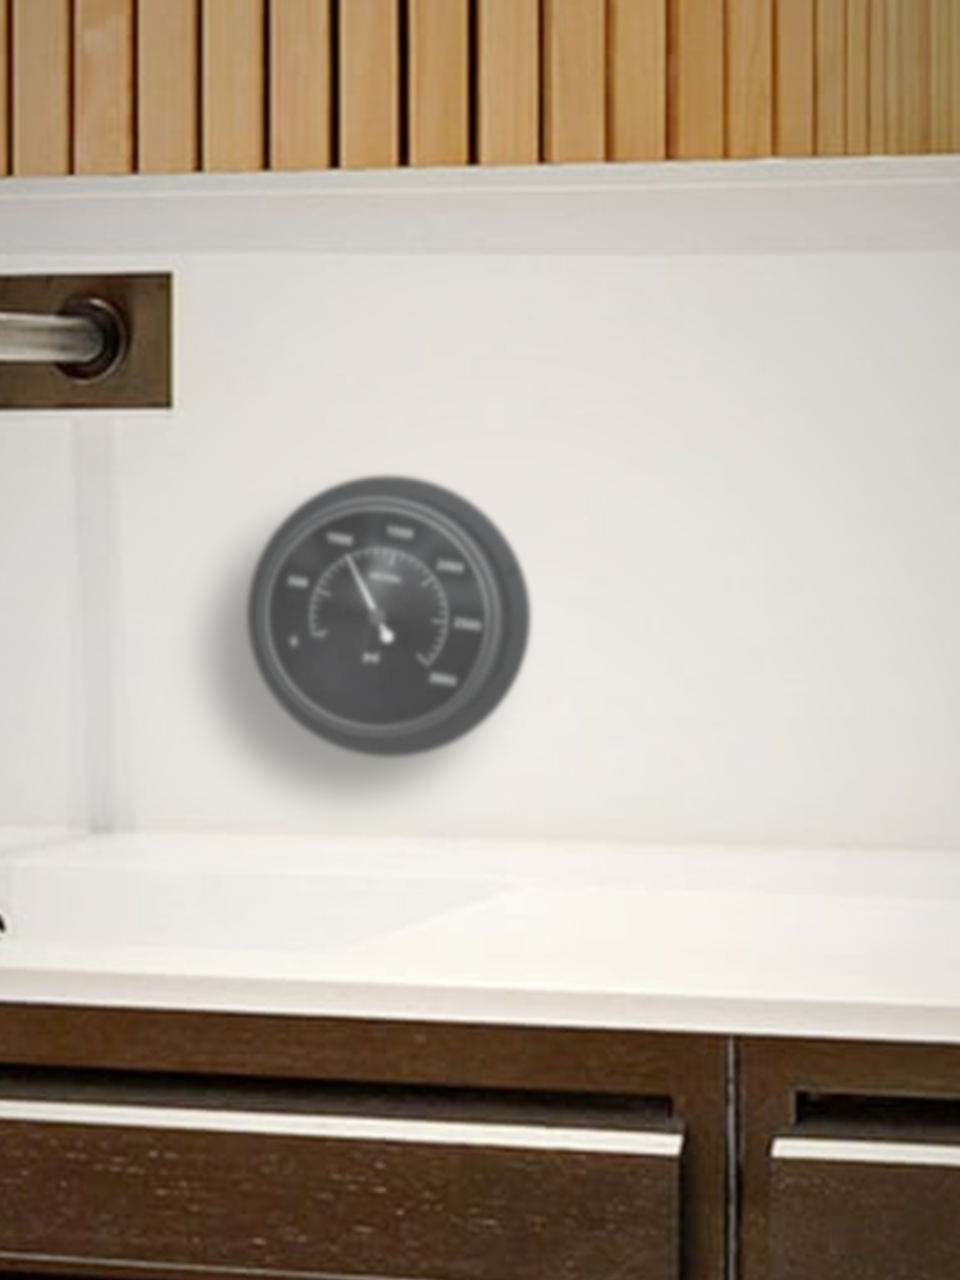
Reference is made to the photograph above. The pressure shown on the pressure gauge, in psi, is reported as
1000 psi
